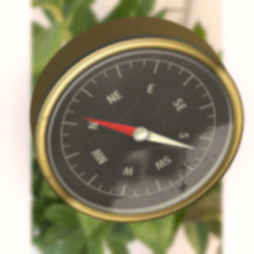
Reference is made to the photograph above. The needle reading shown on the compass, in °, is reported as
10 °
